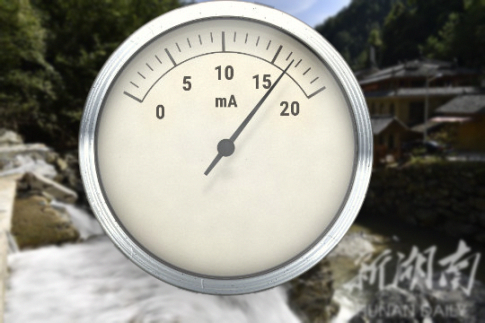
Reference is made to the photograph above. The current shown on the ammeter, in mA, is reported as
16.5 mA
